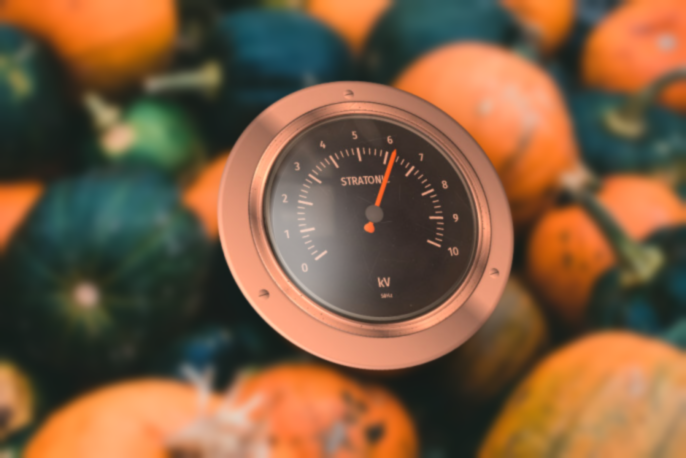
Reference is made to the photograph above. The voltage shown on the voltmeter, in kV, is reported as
6.2 kV
